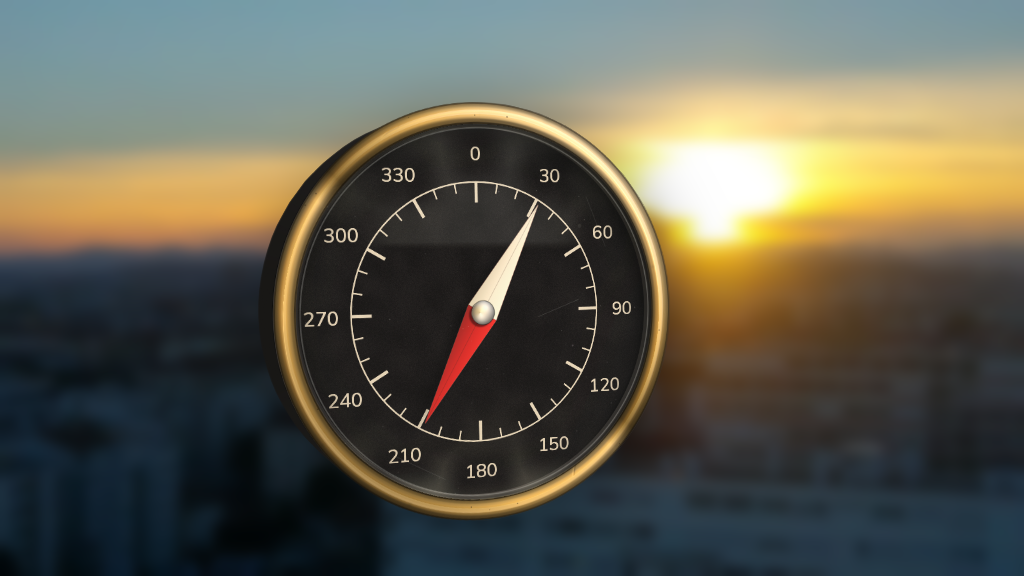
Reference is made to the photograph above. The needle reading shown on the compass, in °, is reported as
210 °
